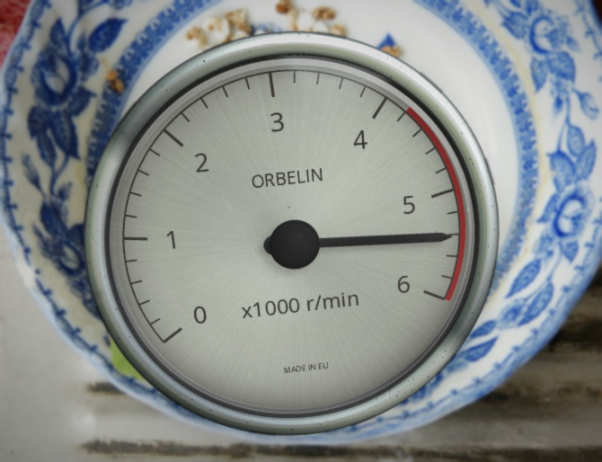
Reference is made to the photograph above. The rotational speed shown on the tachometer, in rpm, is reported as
5400 rpm
